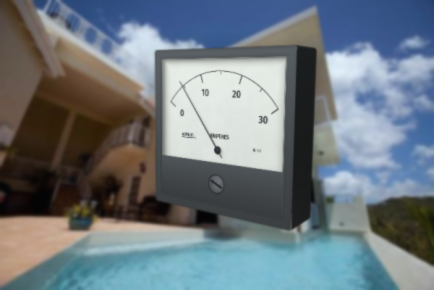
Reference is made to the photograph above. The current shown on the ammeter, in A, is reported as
5 A
